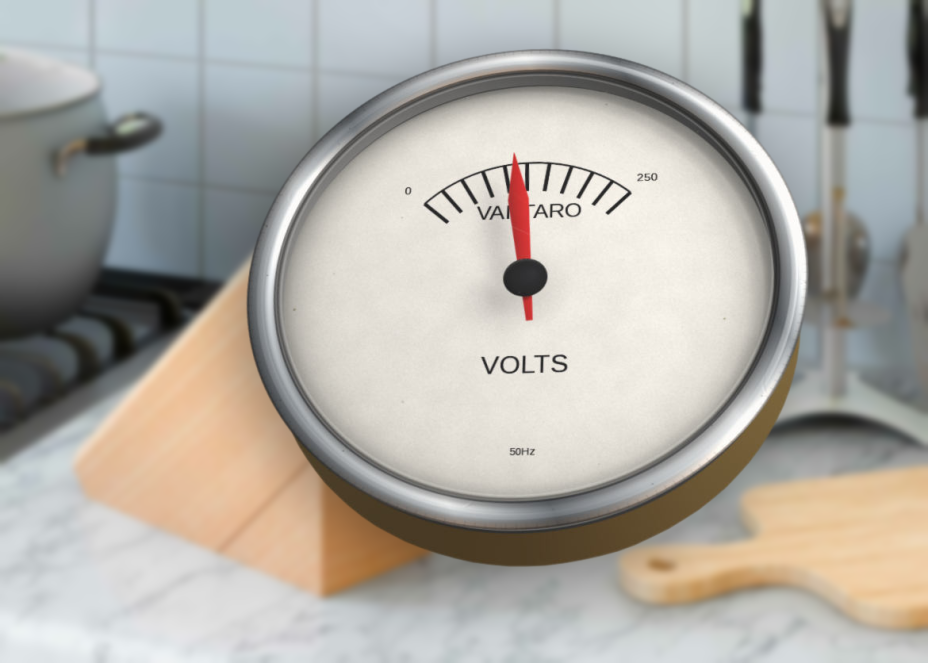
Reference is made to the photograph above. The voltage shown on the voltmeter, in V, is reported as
112.5 V
